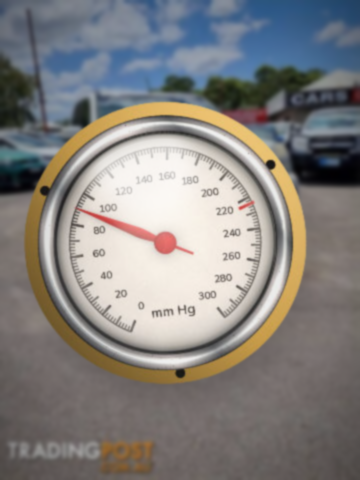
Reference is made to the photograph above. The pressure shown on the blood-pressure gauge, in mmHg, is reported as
90 mmHg
